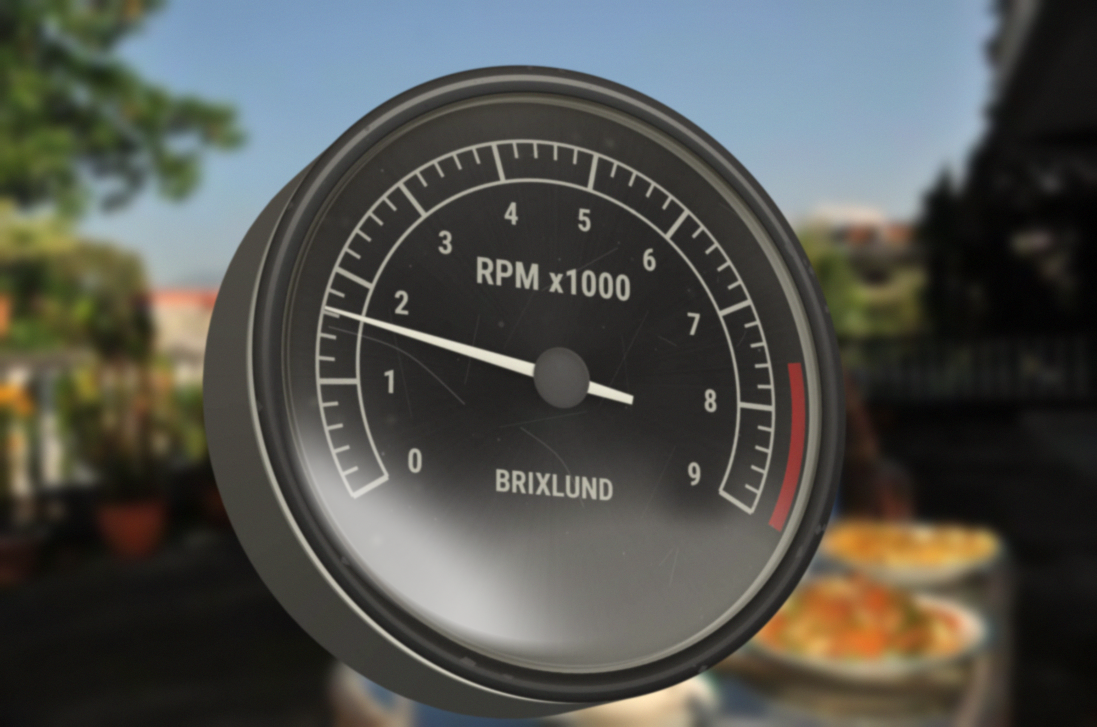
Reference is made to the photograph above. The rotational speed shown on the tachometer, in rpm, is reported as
1600 rpm
